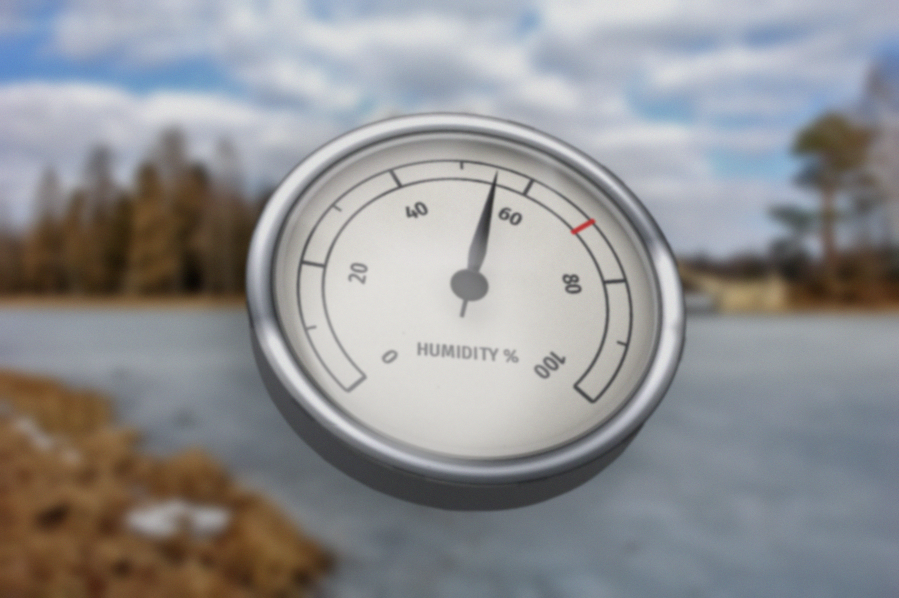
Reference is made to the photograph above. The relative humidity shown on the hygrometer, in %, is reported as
55 %
